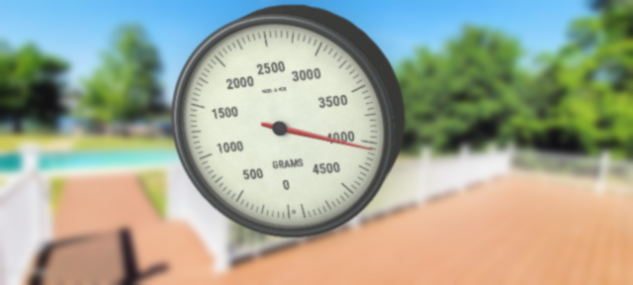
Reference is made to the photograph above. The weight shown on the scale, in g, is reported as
4050 g
